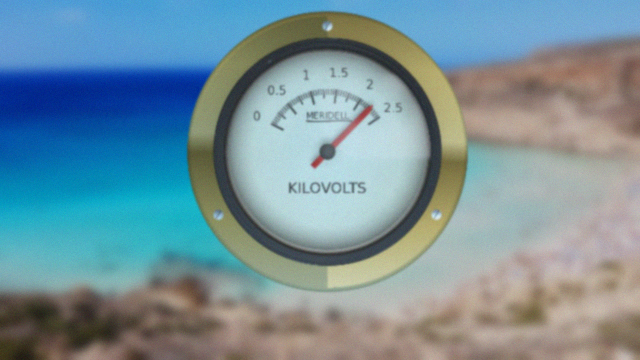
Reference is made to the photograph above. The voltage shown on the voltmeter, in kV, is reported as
2.25 kV
